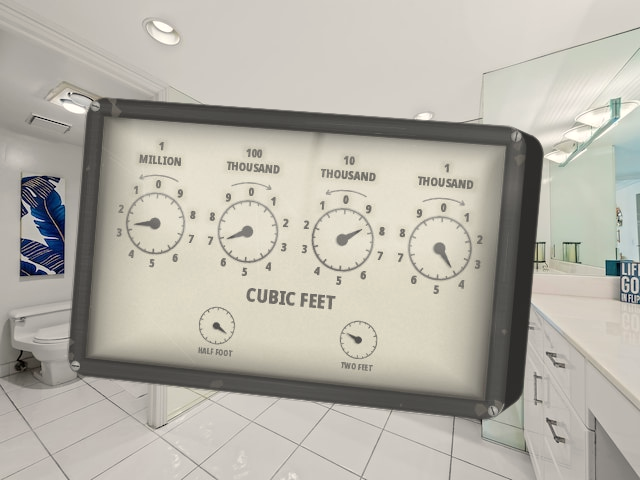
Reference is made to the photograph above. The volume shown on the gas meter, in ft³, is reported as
268400 ft³
